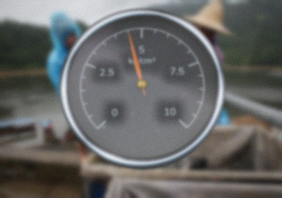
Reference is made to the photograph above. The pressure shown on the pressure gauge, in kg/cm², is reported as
4.5 kg/cm²
